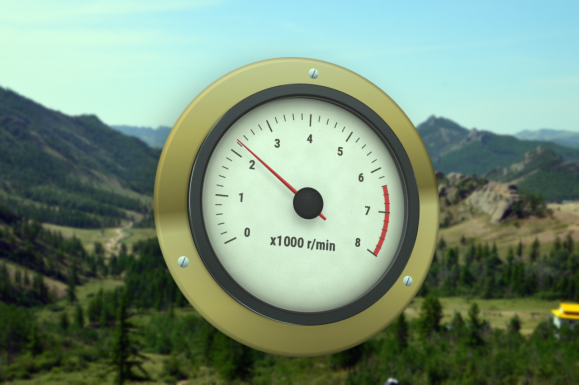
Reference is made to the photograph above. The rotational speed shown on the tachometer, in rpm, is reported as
2200 rpm
